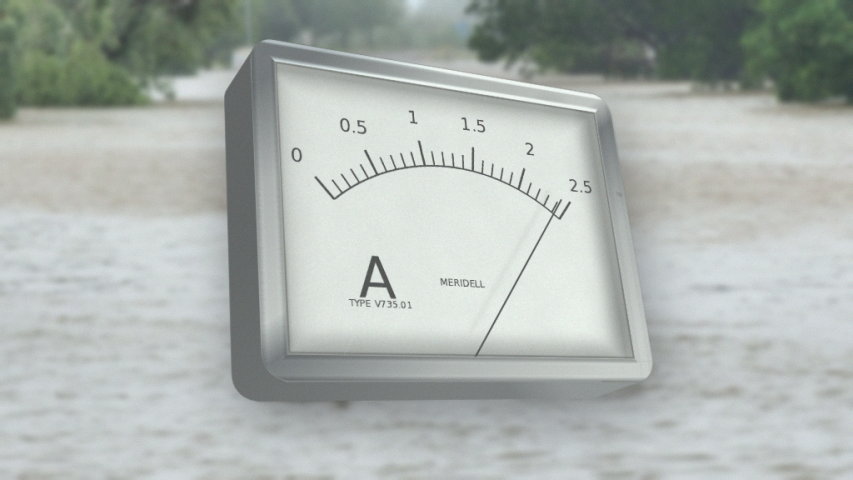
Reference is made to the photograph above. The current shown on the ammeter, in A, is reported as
2.4 A
